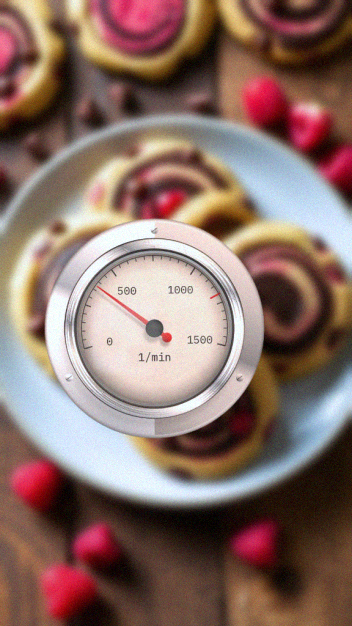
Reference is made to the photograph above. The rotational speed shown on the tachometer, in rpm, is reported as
375 rpm
